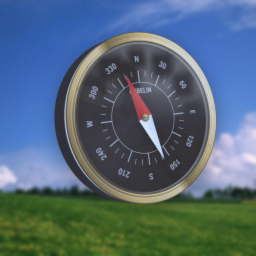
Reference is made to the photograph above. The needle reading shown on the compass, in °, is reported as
340 °
